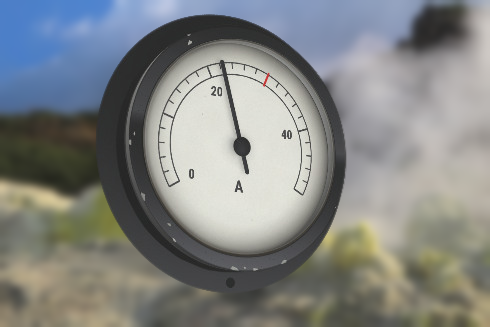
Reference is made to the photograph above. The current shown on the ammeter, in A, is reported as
22 A
